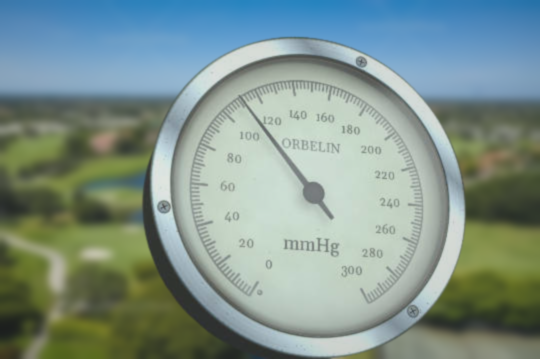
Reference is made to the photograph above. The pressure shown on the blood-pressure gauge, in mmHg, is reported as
110 mmHg
